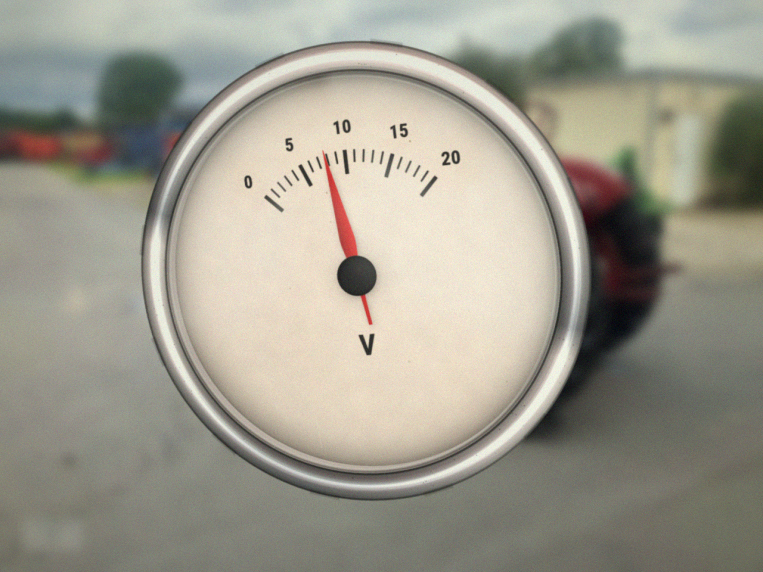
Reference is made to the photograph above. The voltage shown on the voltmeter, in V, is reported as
8 V
